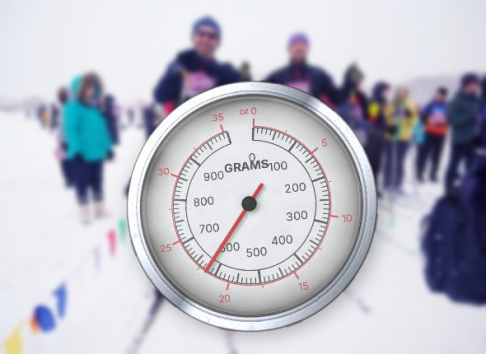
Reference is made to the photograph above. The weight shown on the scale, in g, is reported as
620 g
